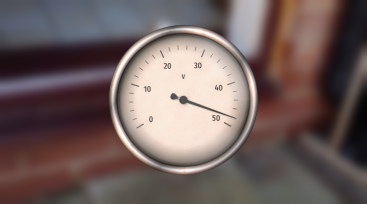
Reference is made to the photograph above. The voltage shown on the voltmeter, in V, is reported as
48 V
